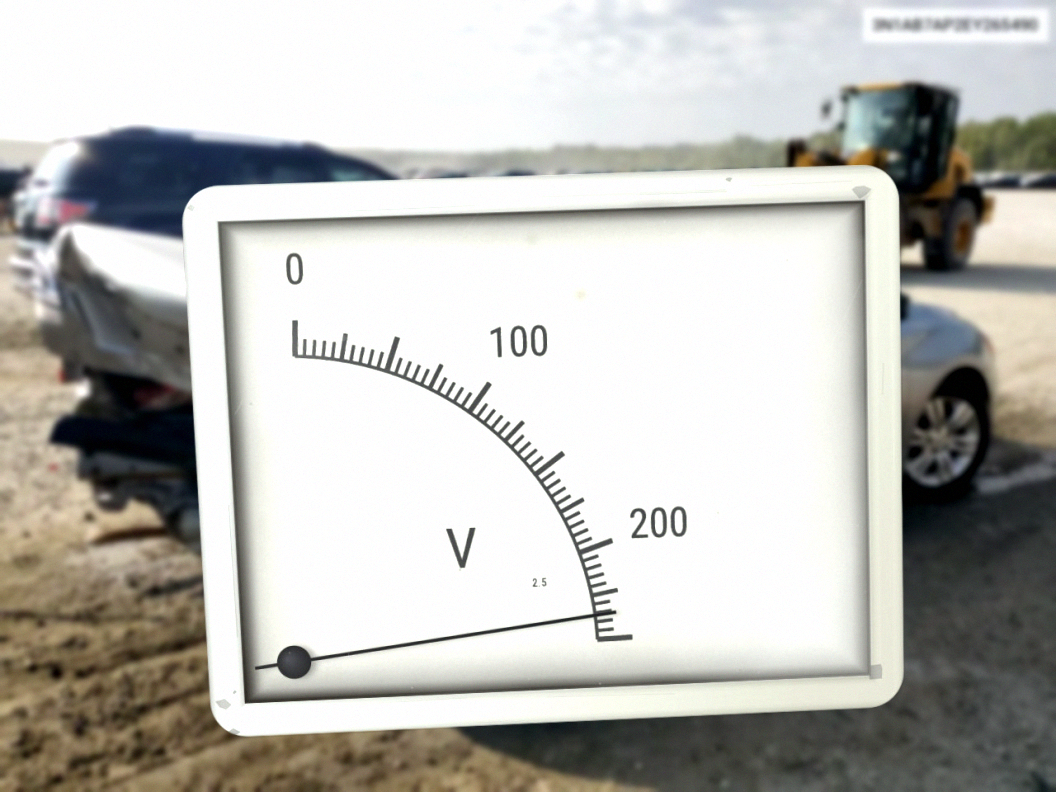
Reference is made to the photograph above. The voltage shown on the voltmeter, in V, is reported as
235 V
